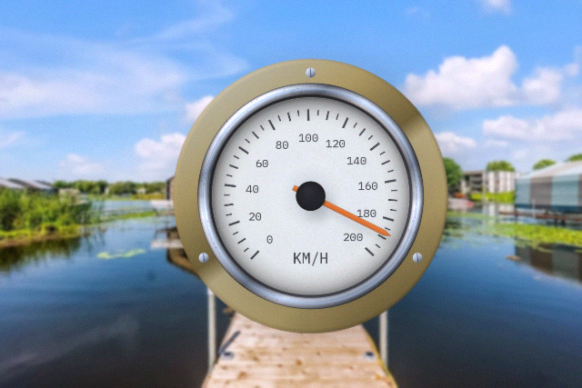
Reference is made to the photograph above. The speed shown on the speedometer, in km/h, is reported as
187.5 km/h
